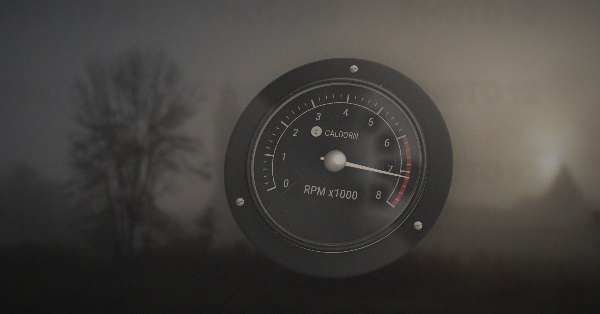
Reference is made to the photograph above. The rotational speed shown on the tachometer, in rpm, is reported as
7200 rpm
